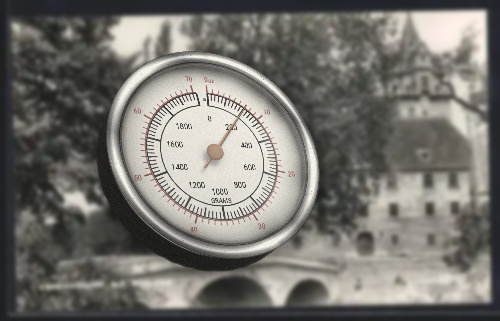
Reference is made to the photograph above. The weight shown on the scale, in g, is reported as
200 g
